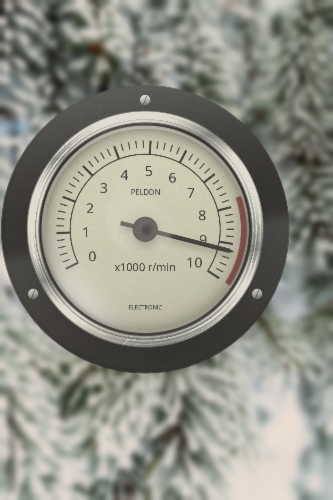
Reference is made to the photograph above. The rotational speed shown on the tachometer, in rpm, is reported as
9200 rpm
